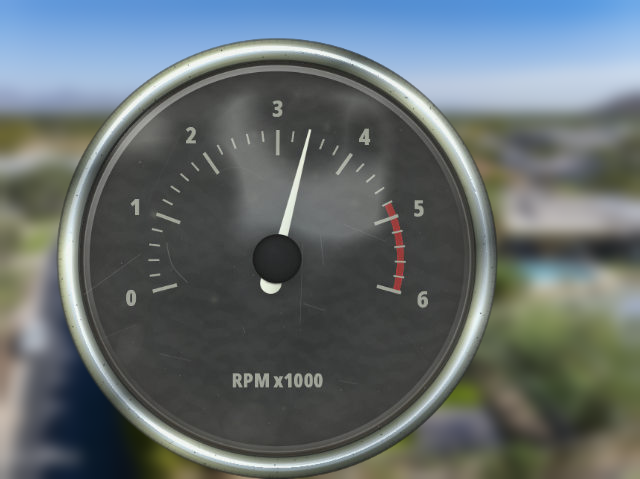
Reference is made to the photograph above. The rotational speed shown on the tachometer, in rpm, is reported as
3400 rpm
